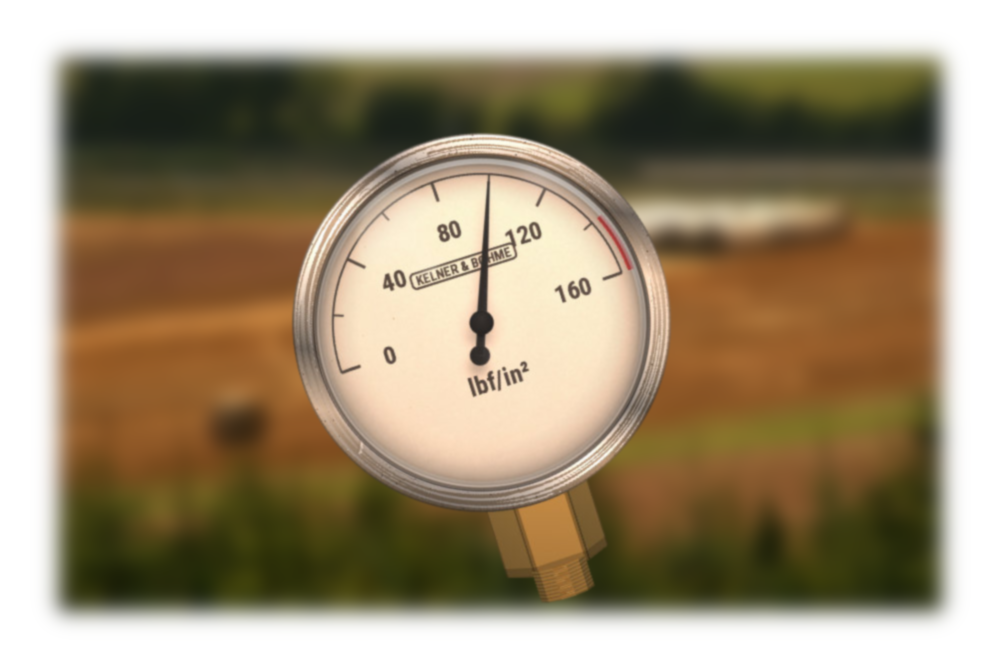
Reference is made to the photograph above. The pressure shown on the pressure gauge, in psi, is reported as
100 psi
